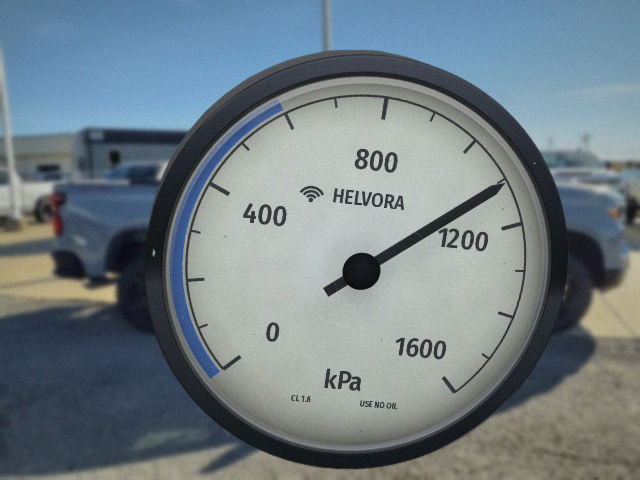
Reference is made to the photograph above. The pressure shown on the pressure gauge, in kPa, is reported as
1100 kPa
